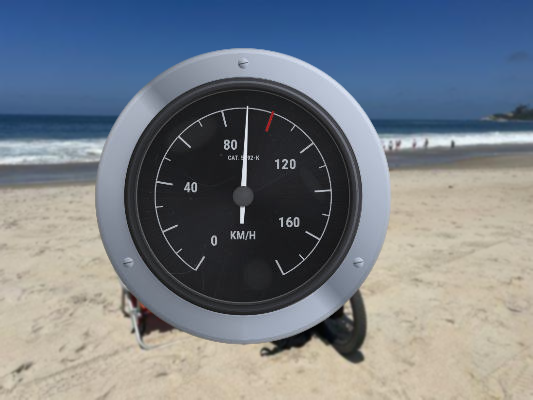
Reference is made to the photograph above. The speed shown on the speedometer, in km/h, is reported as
90 km/h
